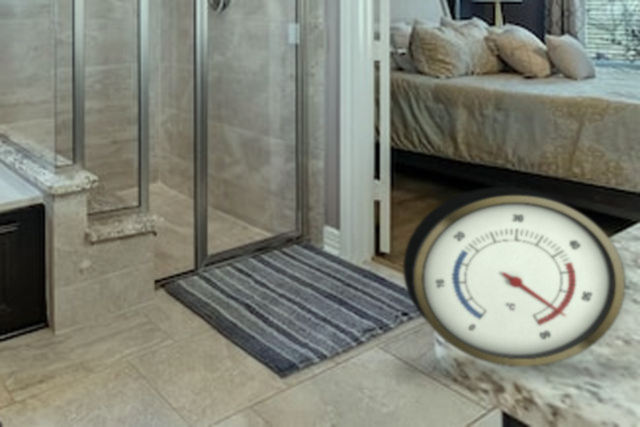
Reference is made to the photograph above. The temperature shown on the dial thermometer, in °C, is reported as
55 °C
